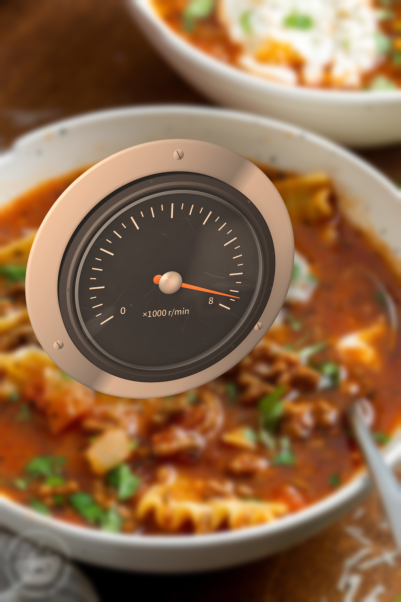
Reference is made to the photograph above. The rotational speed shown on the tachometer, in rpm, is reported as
7625 rpm
